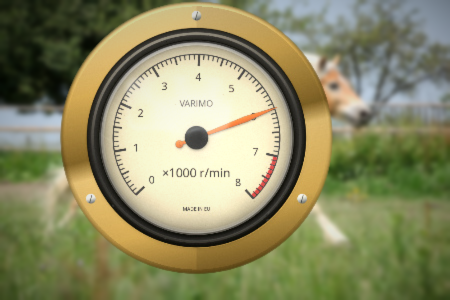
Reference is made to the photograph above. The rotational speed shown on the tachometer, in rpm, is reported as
6000 rpm
